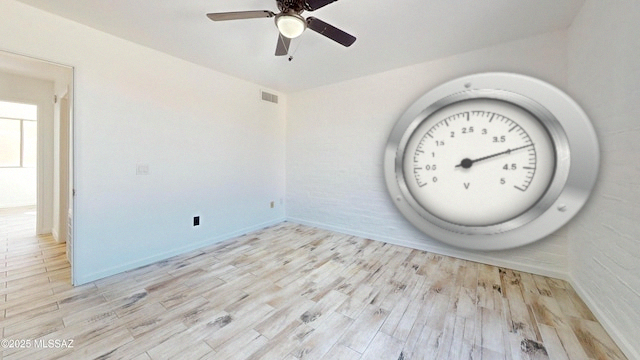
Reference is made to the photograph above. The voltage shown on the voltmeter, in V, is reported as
4 V
